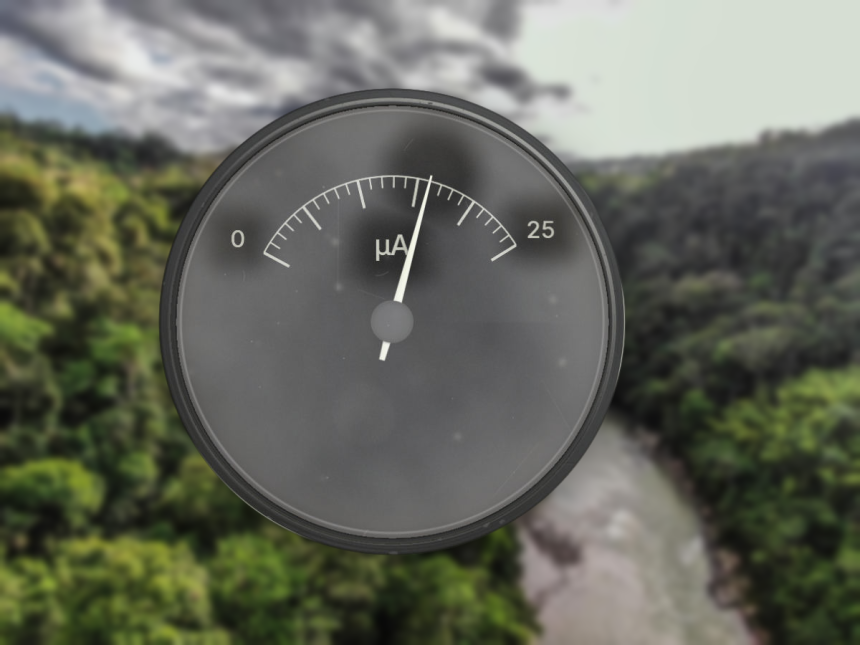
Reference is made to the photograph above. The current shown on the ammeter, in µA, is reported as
16 µA
